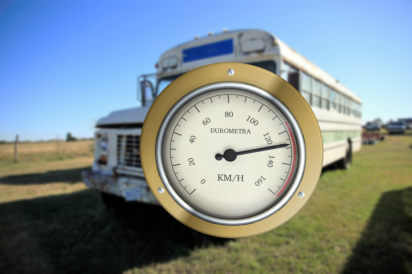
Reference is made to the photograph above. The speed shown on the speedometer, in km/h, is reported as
127.5 km/h
